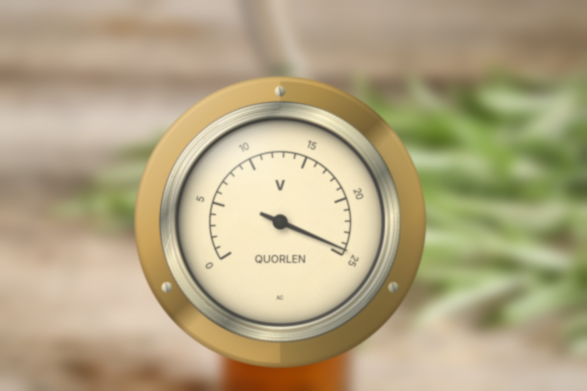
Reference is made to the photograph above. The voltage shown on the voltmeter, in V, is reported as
24.5 V
